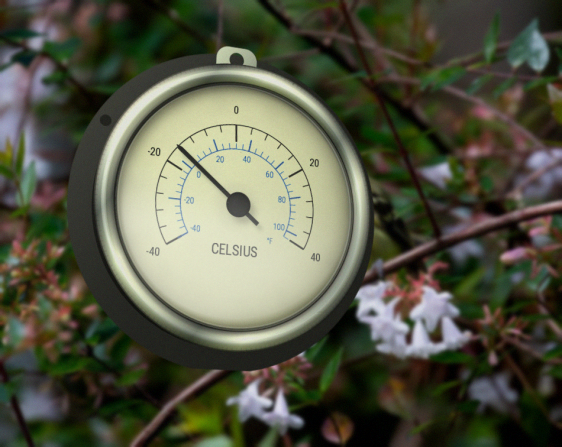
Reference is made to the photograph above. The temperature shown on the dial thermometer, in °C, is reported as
-16 °C
